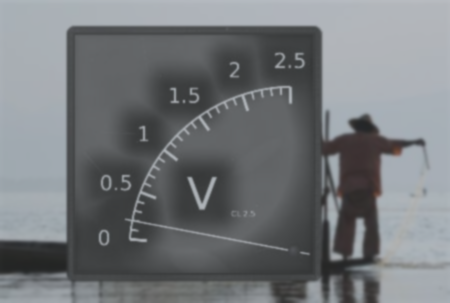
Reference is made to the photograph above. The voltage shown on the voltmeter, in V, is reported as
0.2 V
